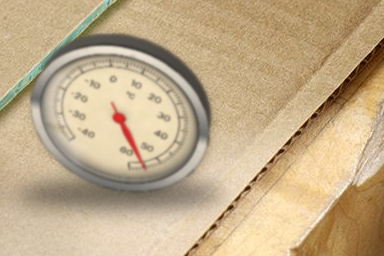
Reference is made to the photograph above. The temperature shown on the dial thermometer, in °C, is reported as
55 °C
